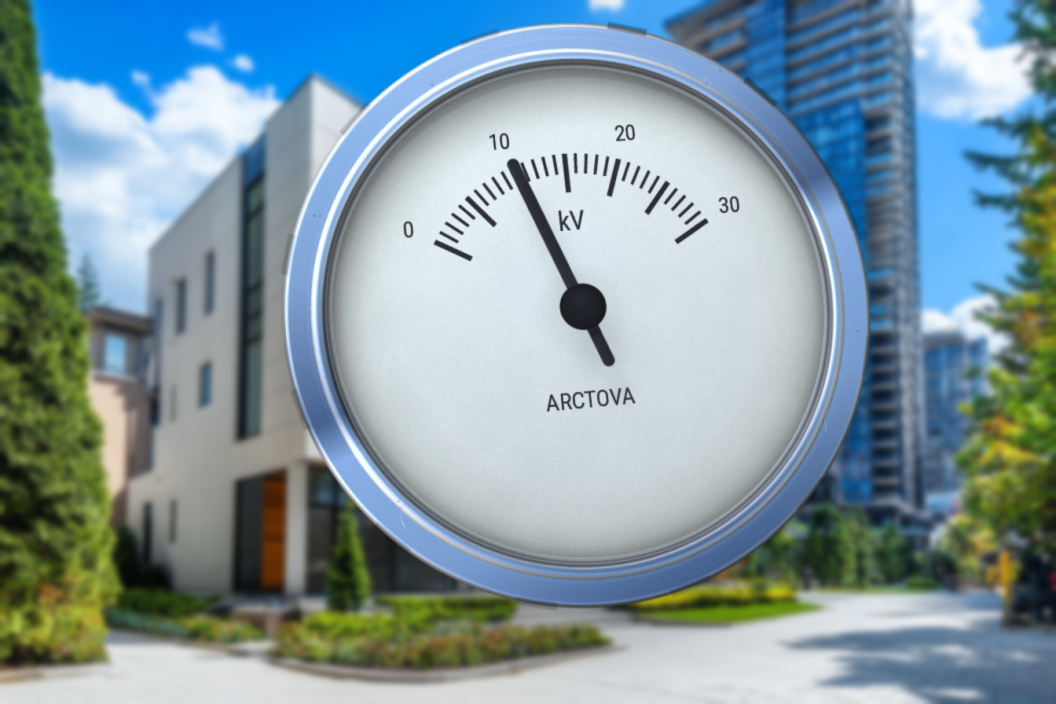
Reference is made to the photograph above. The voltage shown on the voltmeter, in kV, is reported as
10 kV
